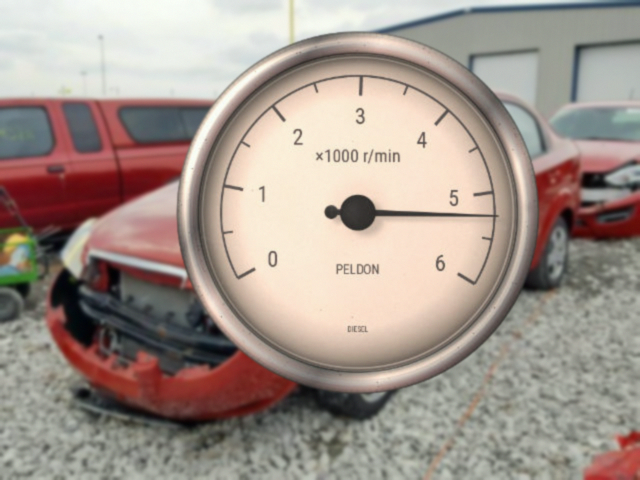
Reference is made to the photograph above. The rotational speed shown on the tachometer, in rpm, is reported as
5250 rpm
